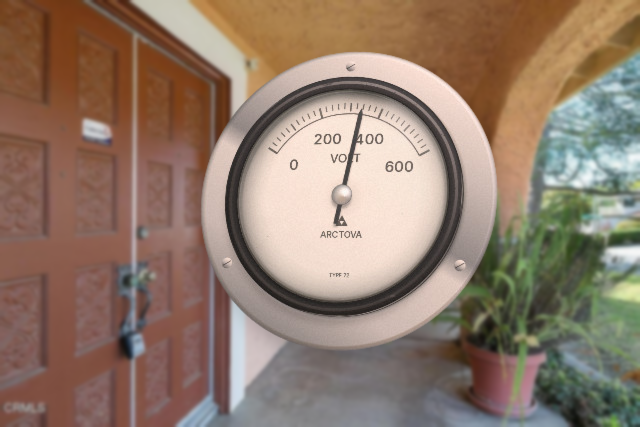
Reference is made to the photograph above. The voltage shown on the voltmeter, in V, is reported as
340 V
